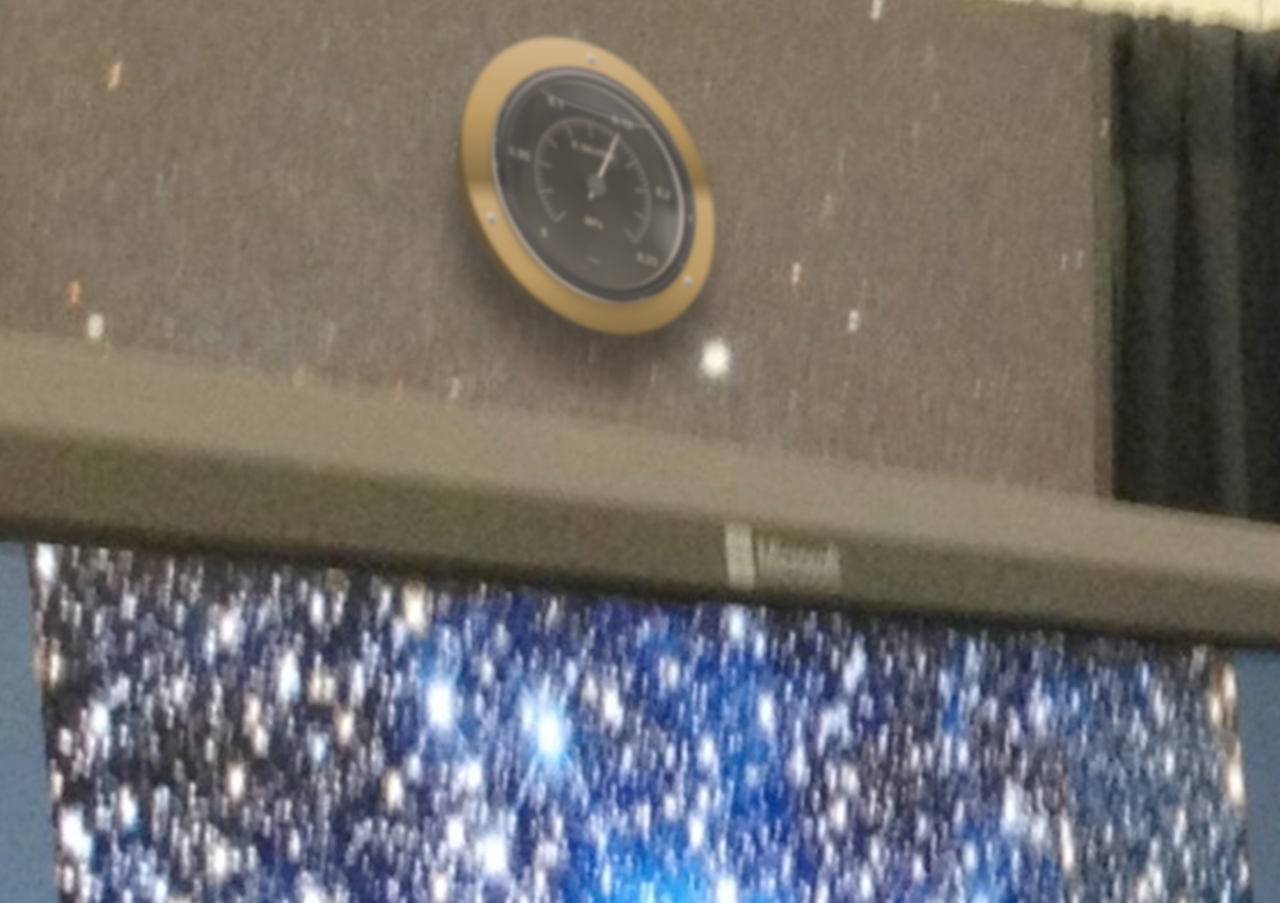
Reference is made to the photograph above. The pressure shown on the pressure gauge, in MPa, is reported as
0.15 MPa
